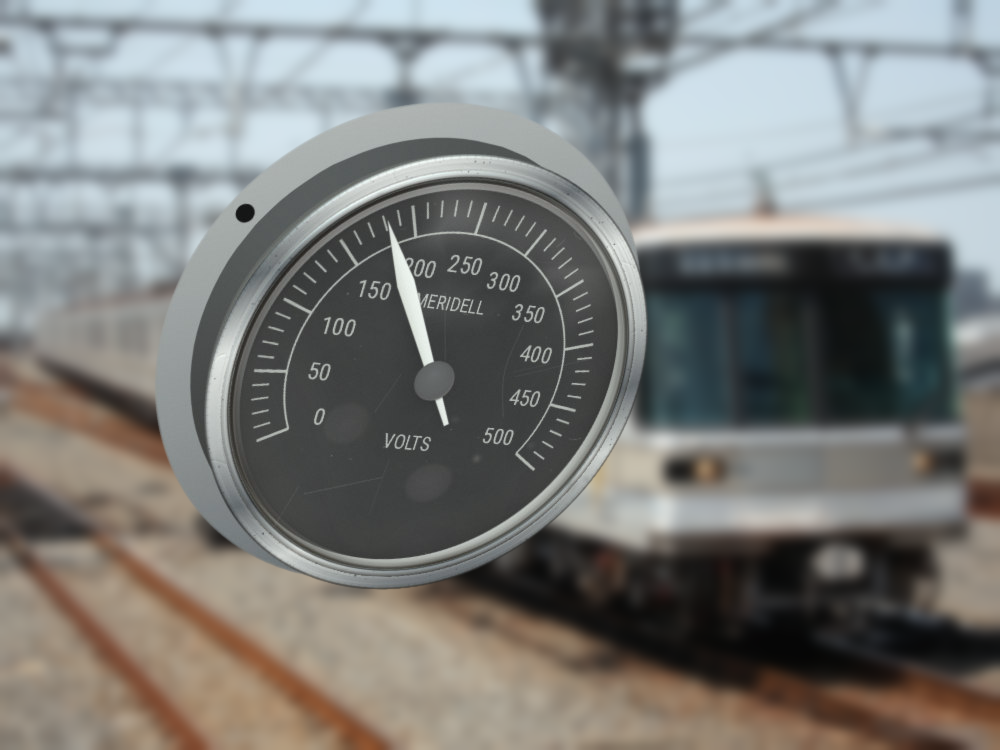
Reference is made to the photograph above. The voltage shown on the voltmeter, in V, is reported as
180 V
